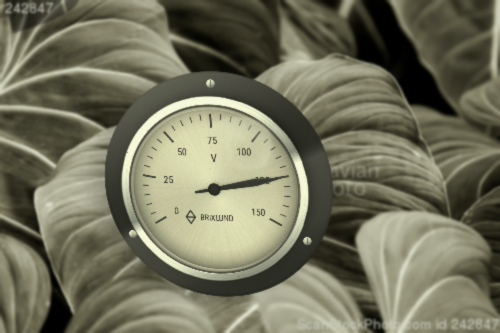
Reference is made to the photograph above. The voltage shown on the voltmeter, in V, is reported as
125 V
